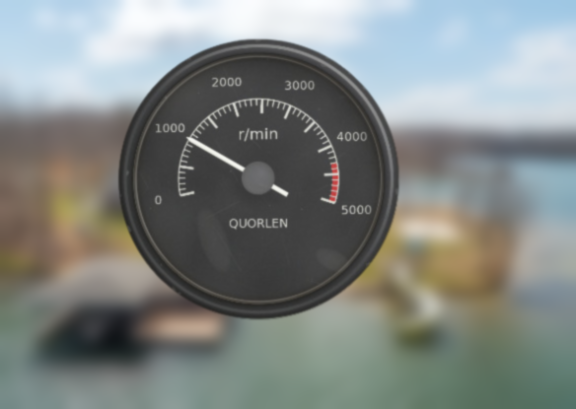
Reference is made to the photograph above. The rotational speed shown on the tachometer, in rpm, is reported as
1000 rpm
